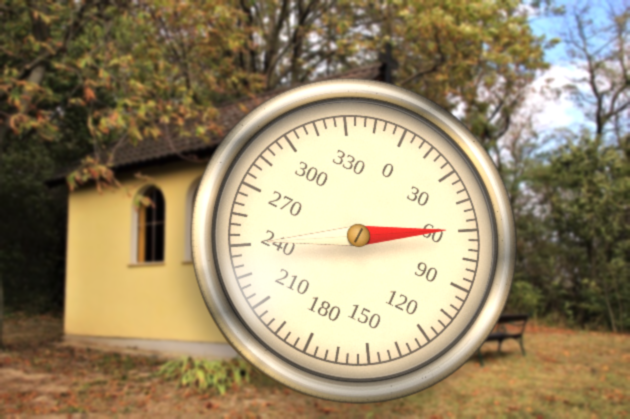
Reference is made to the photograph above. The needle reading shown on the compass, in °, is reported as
60 °
